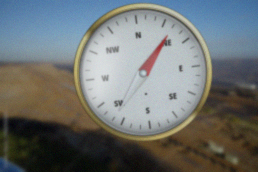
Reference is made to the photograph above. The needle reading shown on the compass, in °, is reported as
40 °
